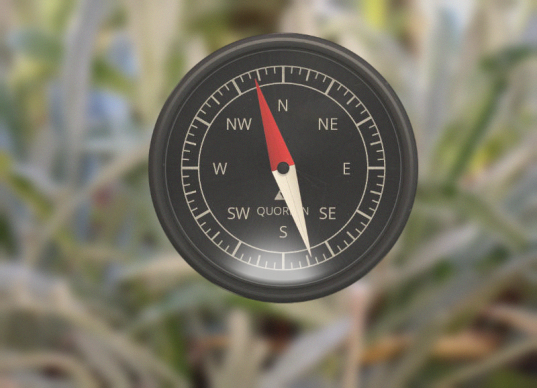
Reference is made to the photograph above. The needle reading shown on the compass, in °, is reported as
342.5 °
